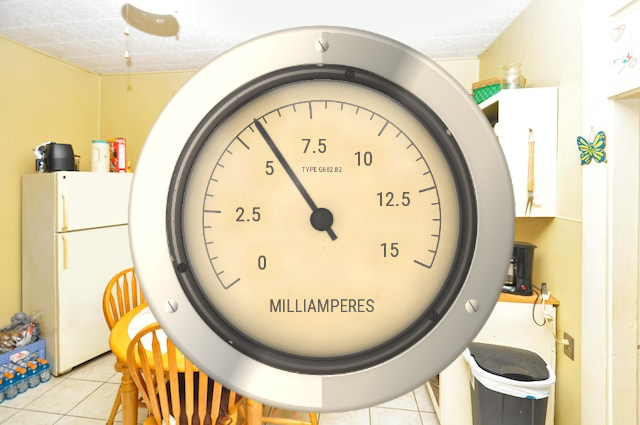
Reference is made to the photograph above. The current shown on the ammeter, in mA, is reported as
5.75 mA
